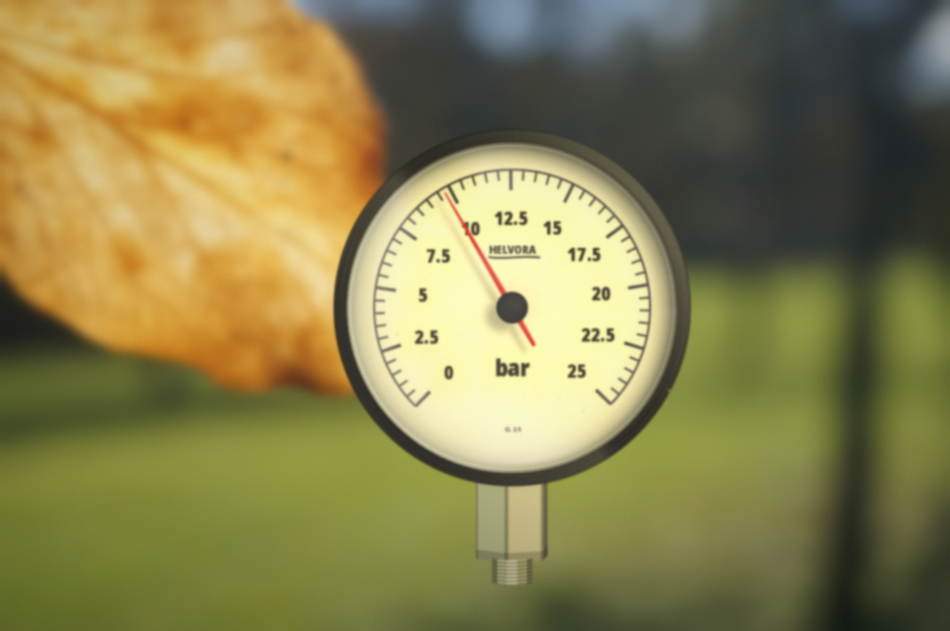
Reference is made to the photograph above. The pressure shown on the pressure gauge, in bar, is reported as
9.75 bar
